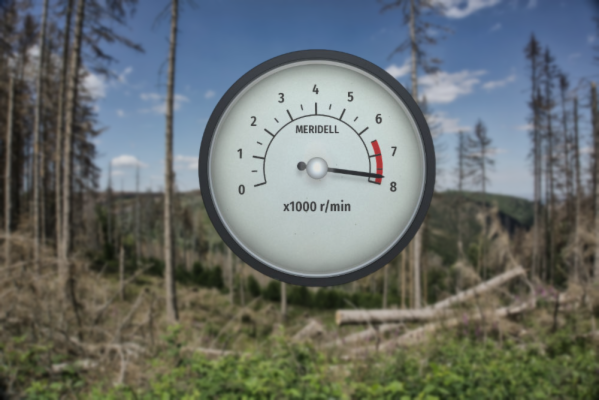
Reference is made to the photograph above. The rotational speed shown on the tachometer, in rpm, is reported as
7750 rpm
